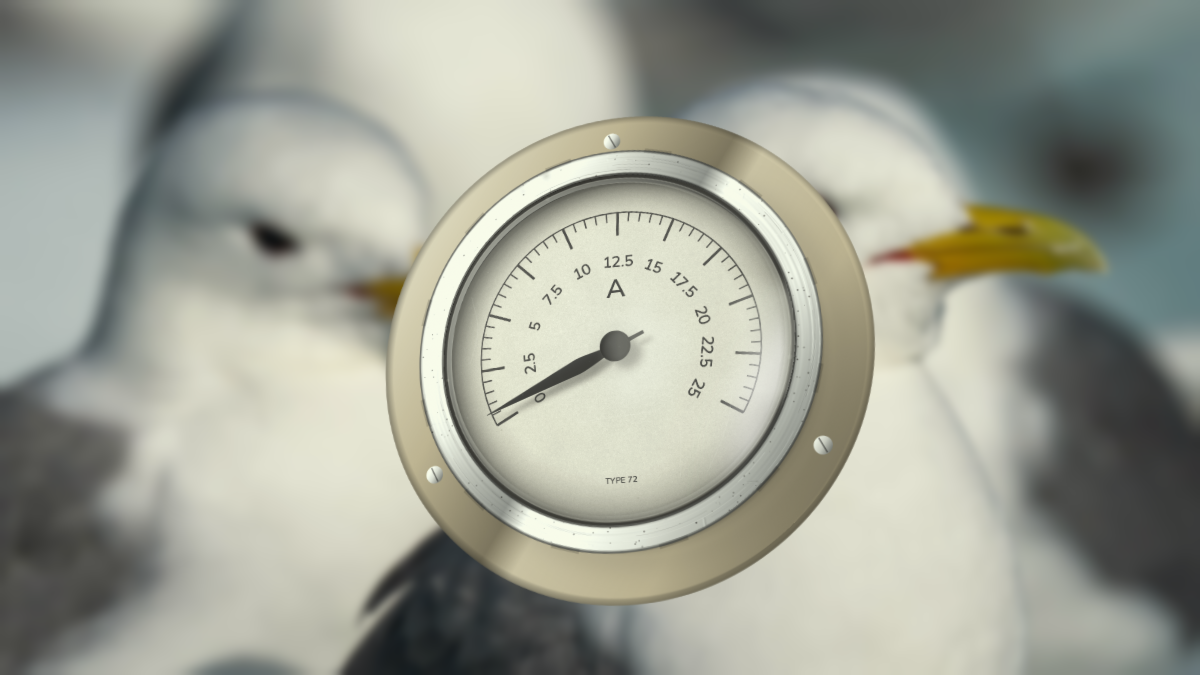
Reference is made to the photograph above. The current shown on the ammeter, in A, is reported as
0.5 A
